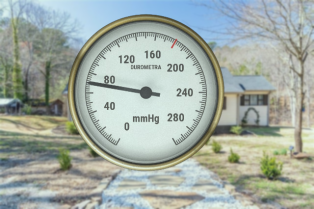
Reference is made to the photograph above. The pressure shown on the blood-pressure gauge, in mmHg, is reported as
70 mmHg
